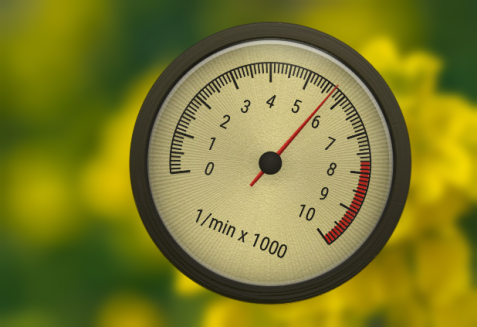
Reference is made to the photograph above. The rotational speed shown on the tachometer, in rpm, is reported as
5700 rpm
